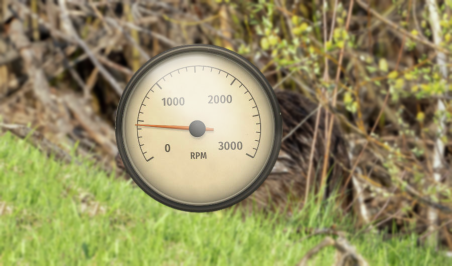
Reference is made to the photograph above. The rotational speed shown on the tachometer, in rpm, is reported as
450 rpm
